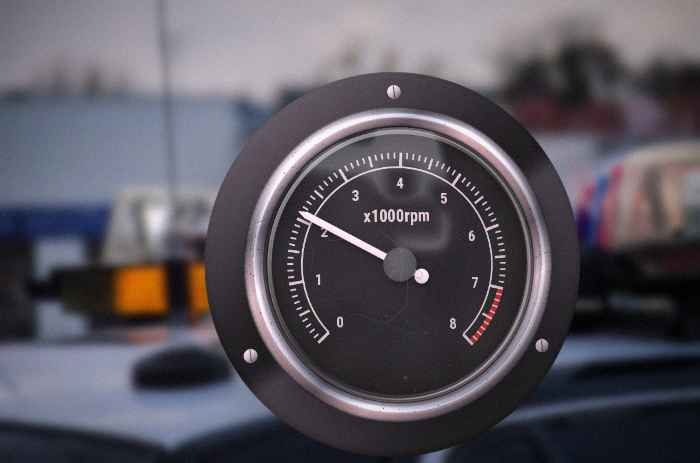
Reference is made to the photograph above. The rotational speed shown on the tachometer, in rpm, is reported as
2100 rpm
